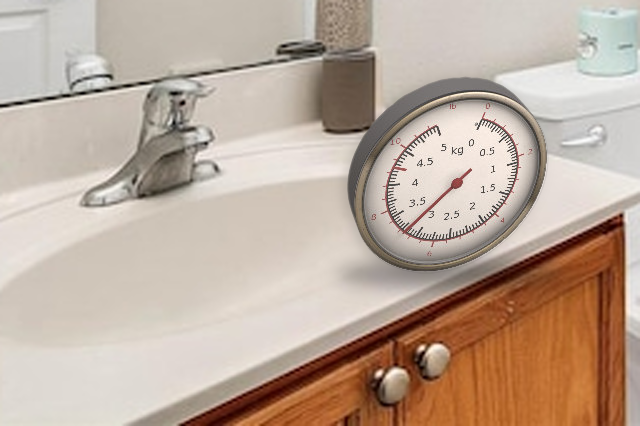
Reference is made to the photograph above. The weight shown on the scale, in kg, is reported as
3.25 kg
